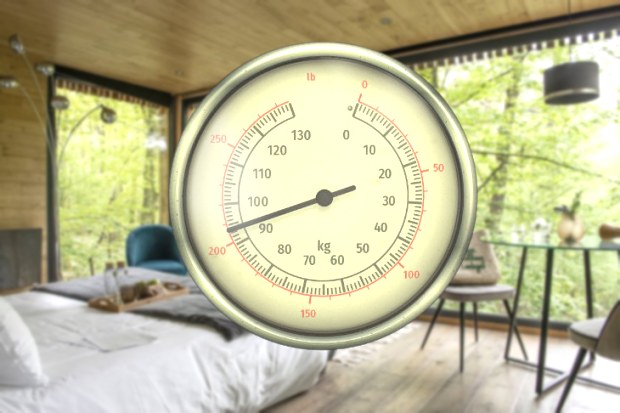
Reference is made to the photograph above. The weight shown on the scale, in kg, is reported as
94 kg
